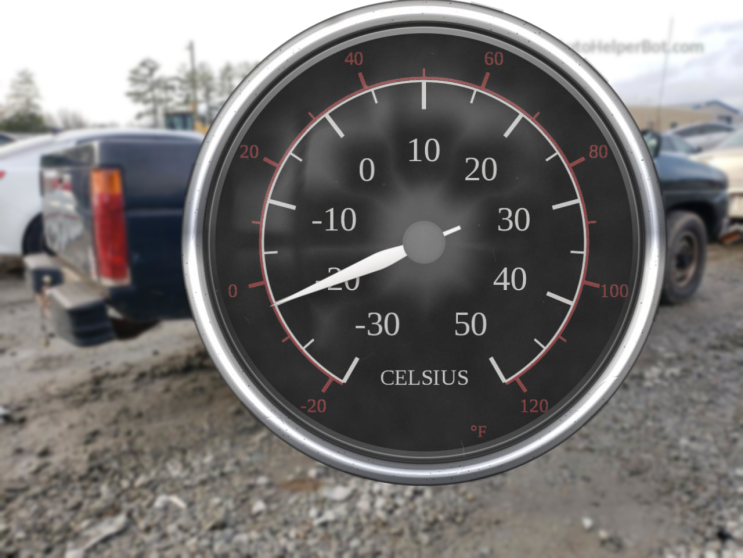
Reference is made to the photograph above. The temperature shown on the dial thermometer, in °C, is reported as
-20 °C
